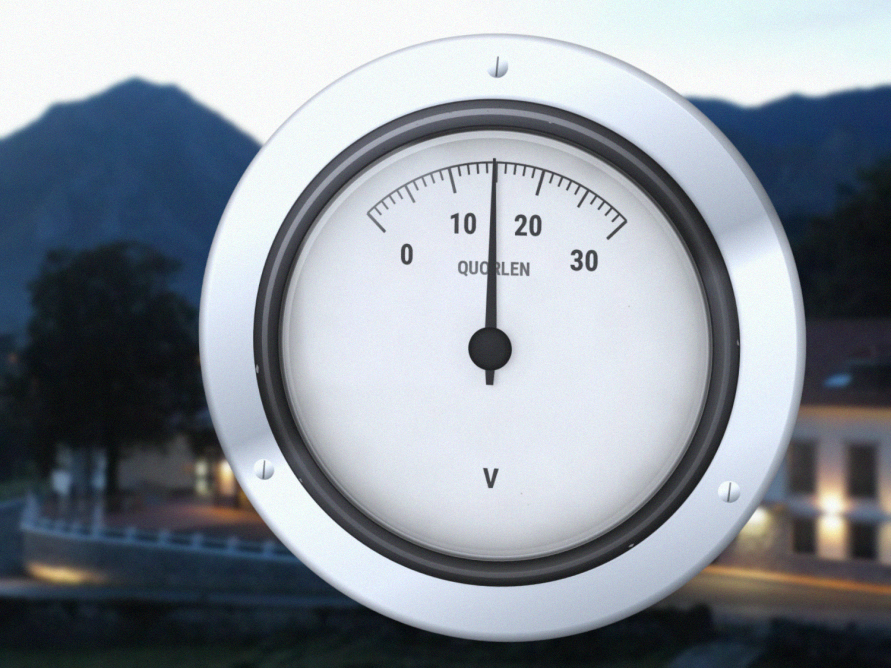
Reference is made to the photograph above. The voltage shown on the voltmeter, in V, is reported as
15 V
